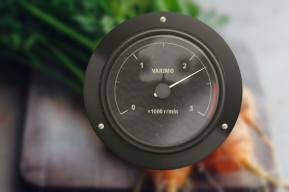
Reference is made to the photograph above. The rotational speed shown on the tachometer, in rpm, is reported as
2250 rpm
